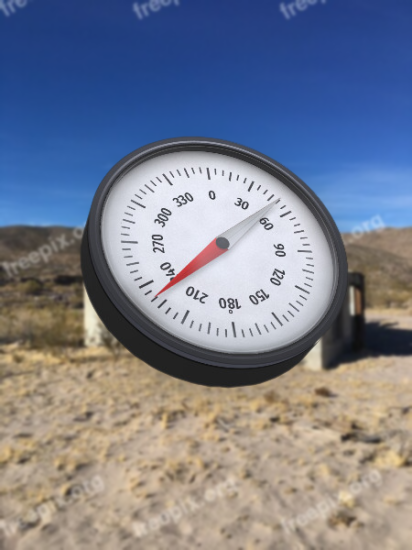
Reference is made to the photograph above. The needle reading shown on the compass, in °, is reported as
230 °
